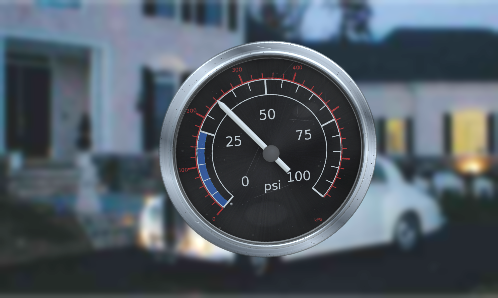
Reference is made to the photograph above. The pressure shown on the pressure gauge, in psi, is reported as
35 psi
